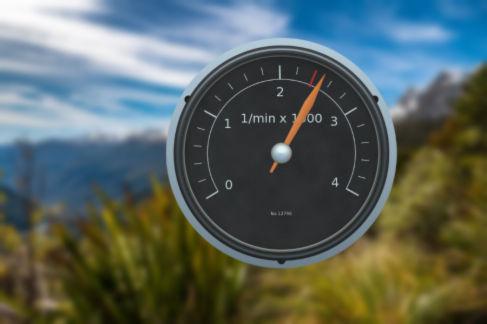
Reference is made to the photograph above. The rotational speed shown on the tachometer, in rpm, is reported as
2500 rpm
